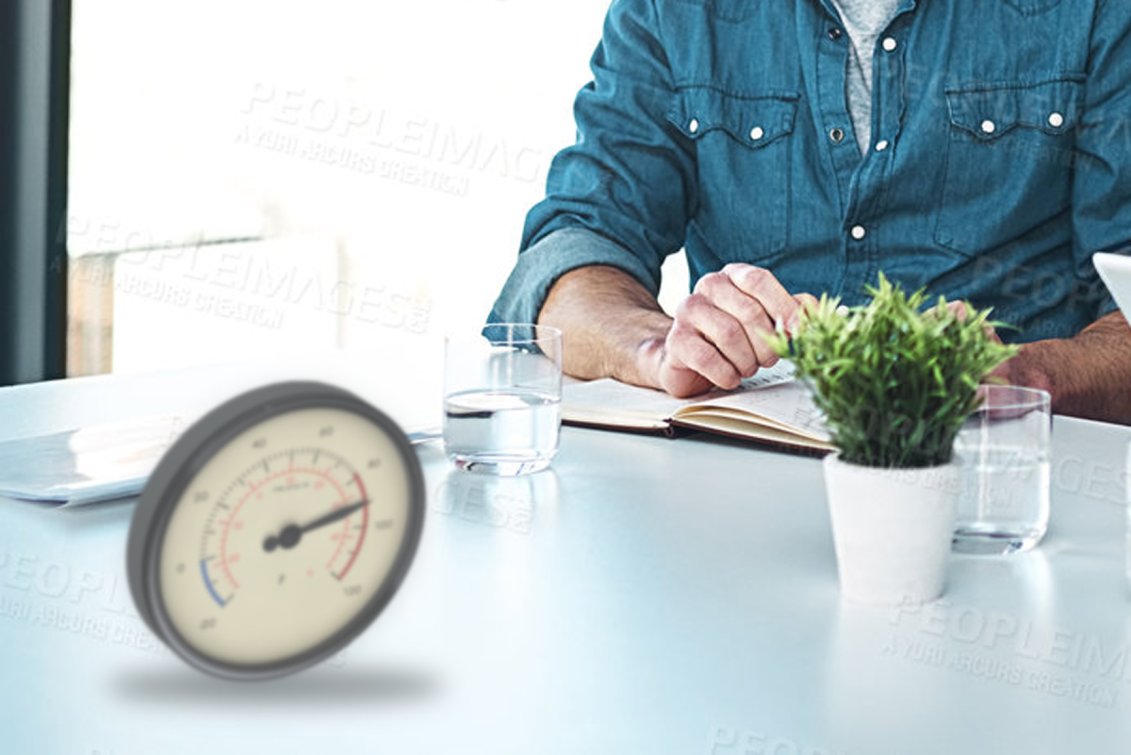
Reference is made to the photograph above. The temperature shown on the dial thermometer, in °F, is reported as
90 °F
